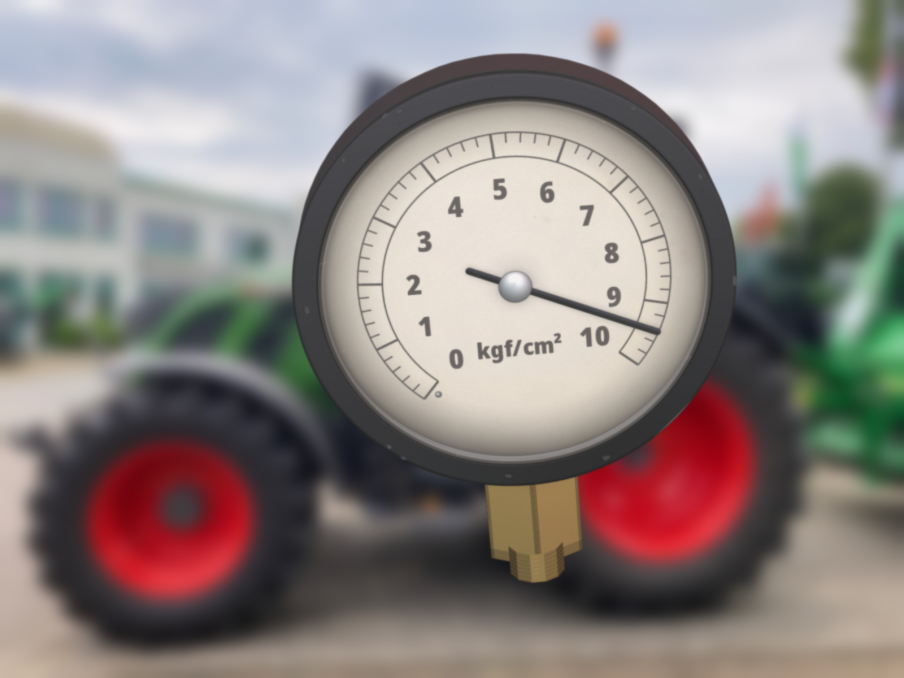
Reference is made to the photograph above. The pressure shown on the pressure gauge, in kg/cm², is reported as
9.4 kg/cm²
